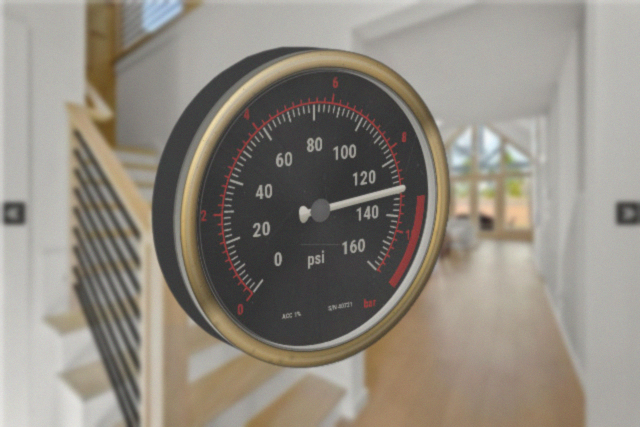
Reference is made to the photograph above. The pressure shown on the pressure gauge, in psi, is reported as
130 psi
